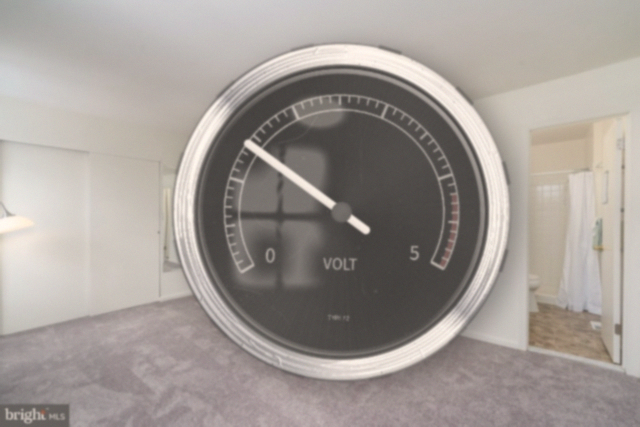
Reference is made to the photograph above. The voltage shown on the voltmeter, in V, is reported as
1.4 V
